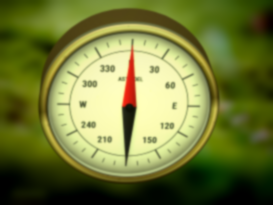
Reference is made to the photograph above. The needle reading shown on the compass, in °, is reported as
0 °
